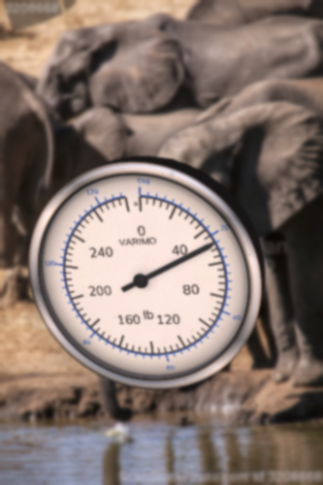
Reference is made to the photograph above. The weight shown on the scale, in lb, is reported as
48 lb
